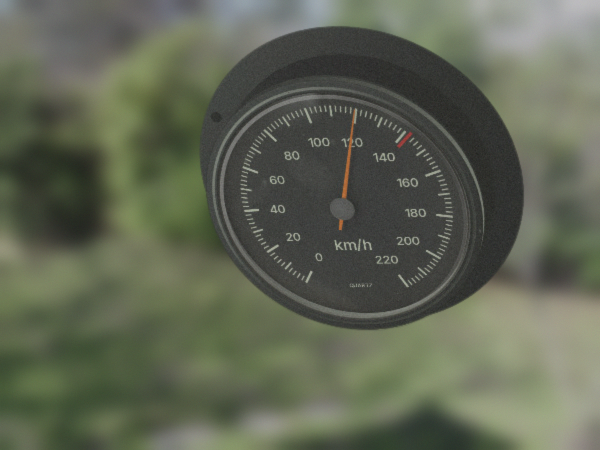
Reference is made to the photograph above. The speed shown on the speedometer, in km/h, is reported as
120 km/h
